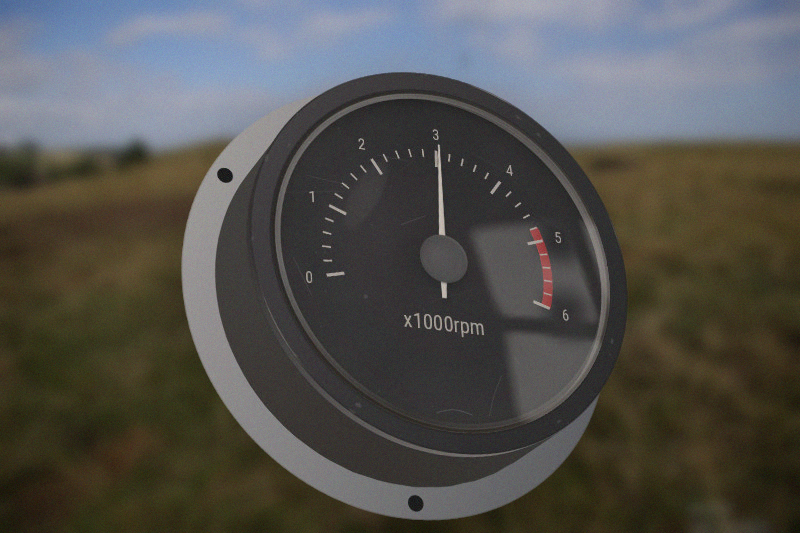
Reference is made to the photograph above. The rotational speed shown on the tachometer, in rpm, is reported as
3000 rpm
